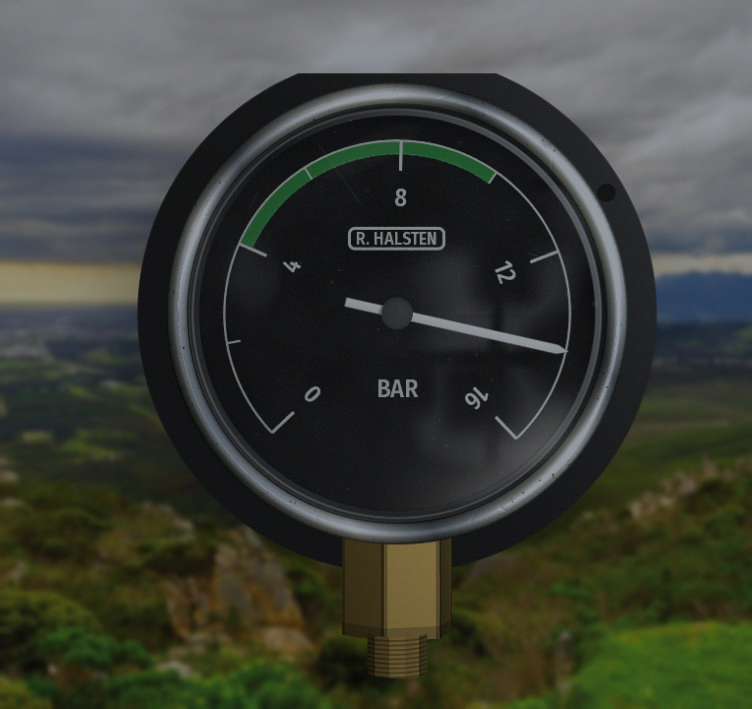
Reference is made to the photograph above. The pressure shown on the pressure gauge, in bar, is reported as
14 bar
